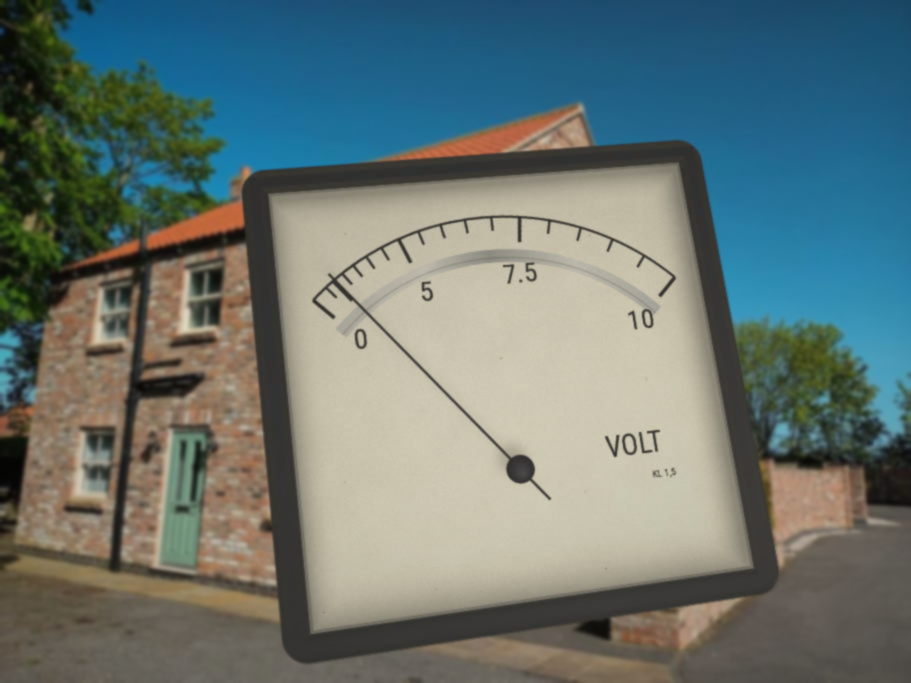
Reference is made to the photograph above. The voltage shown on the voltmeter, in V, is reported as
2.5 V
